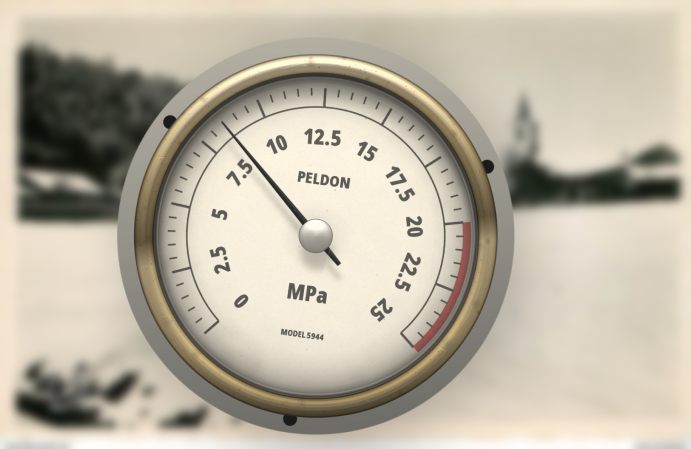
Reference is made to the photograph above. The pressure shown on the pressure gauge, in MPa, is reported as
8.5 MPa
